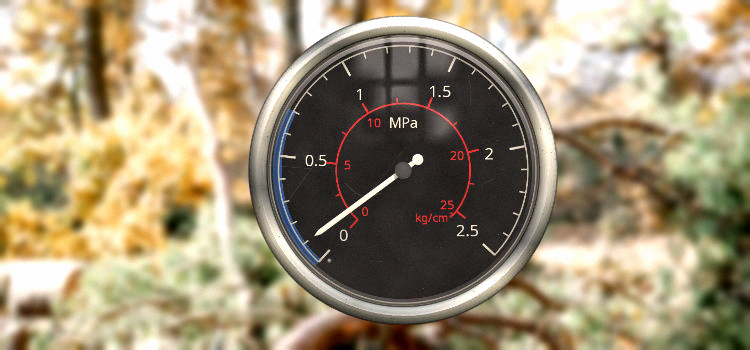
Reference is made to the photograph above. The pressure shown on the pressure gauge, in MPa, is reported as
0.1 MPa
